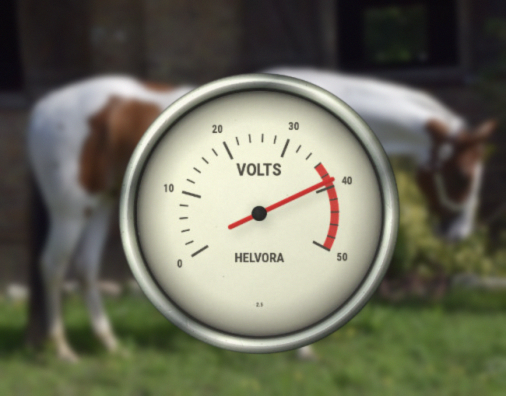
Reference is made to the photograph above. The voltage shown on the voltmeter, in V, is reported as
39 V
